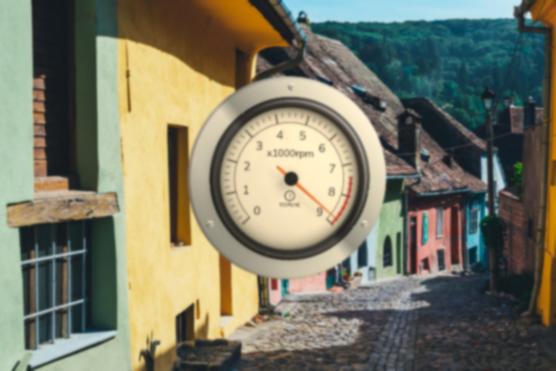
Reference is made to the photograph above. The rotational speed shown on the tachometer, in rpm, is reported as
8800 rpm
